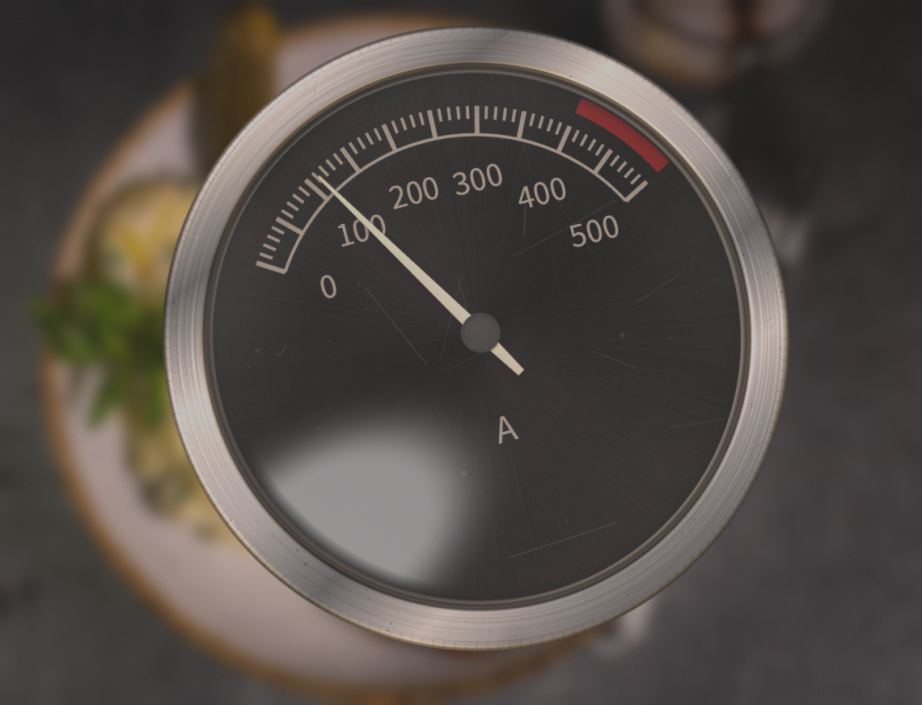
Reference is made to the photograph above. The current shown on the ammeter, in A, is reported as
110 A
